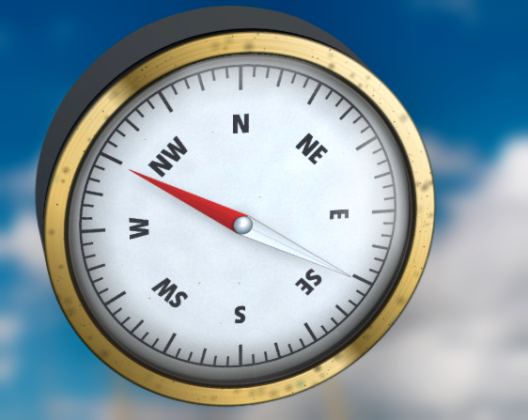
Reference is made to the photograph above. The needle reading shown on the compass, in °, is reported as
300 °
